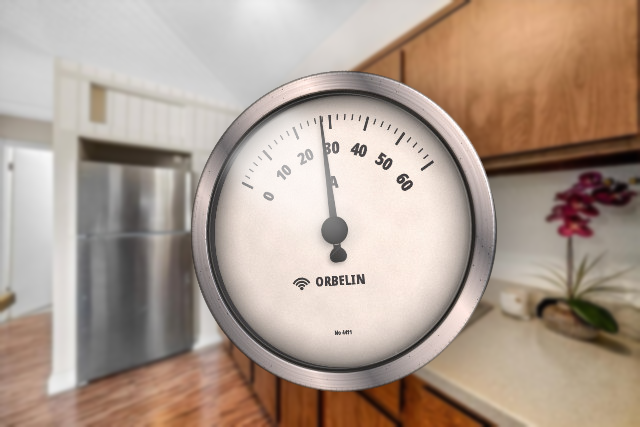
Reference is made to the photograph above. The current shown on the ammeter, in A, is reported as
28 A
